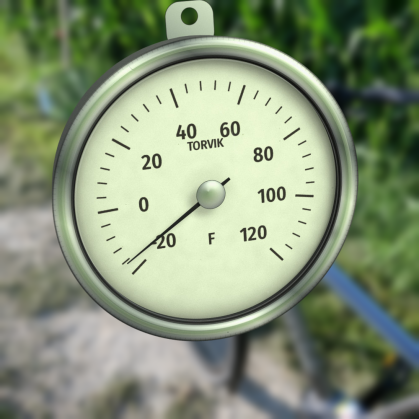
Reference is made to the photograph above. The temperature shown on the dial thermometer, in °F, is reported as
-16 °F
